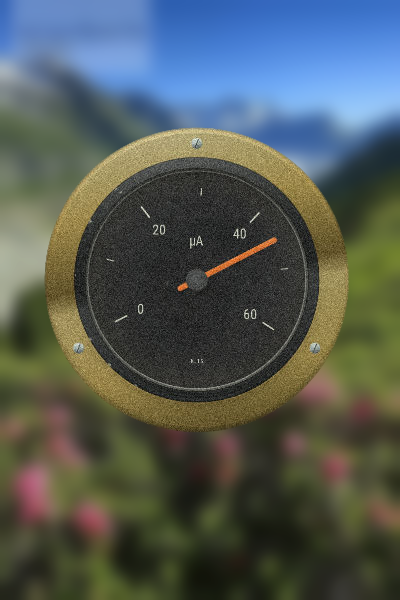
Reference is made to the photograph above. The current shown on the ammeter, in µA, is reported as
45 µA
